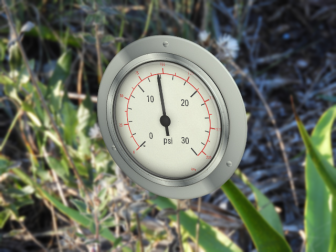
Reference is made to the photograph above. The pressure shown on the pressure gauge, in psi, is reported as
14 psi
